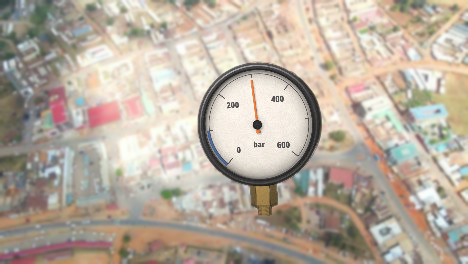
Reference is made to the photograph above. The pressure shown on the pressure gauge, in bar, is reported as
300 bar
